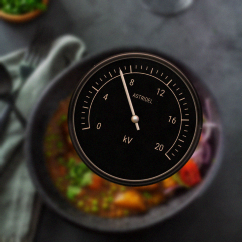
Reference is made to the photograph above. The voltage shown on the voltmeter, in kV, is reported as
7 kV
